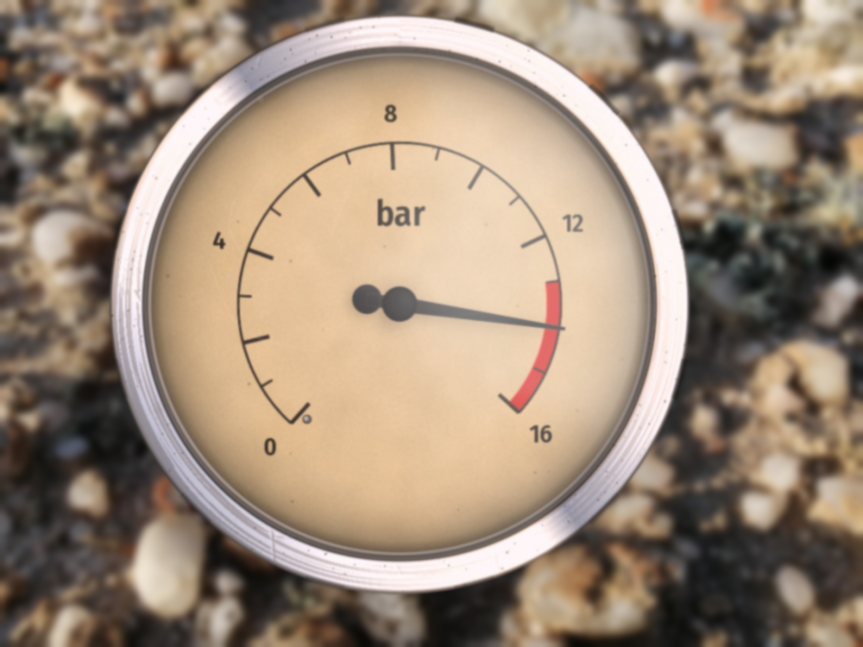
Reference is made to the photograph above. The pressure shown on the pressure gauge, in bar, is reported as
14 bar
